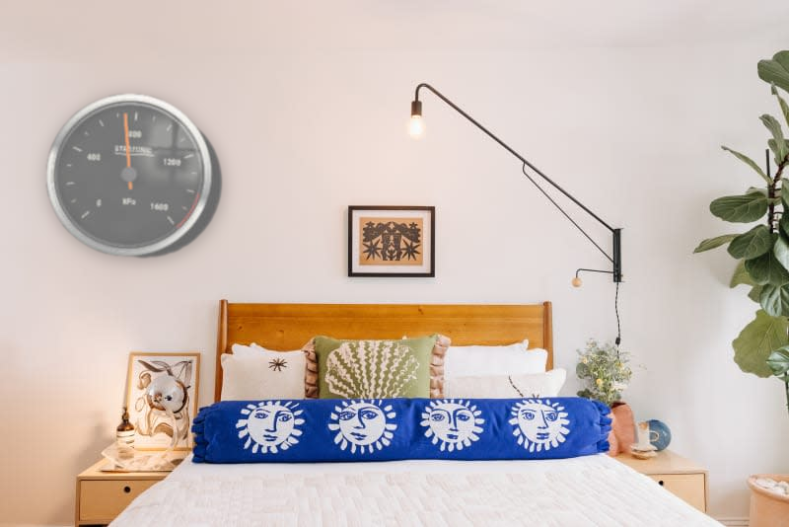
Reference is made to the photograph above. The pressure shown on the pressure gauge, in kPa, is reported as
750 kPa
